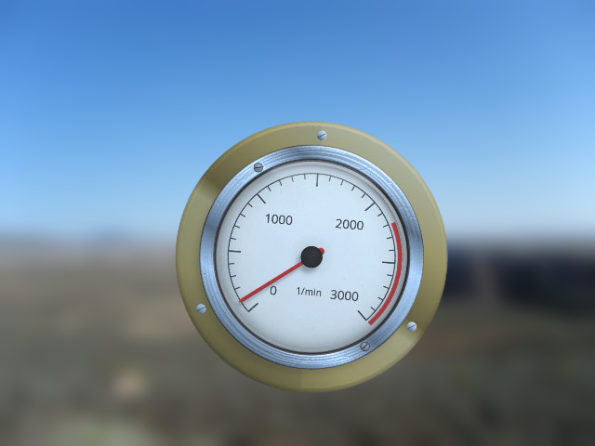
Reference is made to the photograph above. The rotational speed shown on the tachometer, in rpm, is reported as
100 rpm
